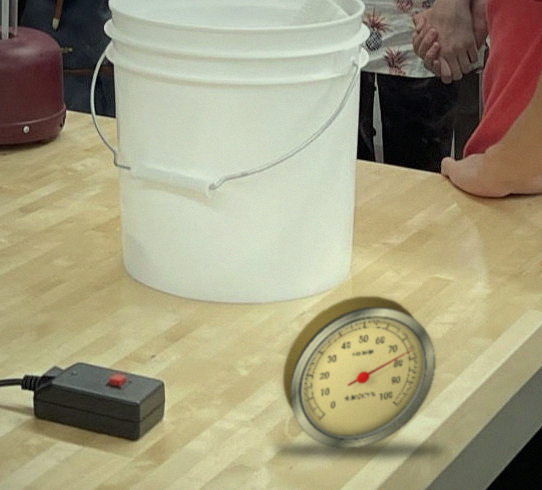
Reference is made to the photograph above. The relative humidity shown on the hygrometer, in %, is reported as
75 %
